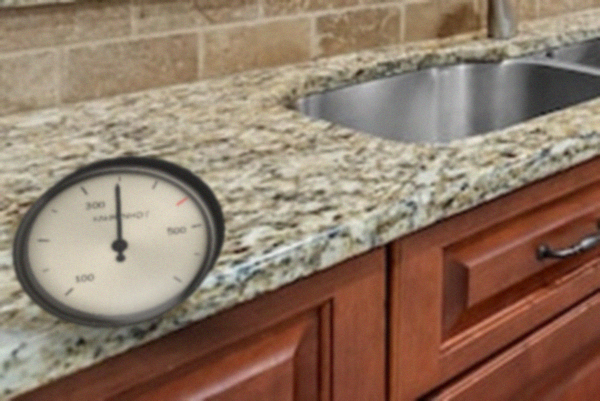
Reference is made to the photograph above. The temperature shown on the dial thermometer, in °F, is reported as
350 °F
